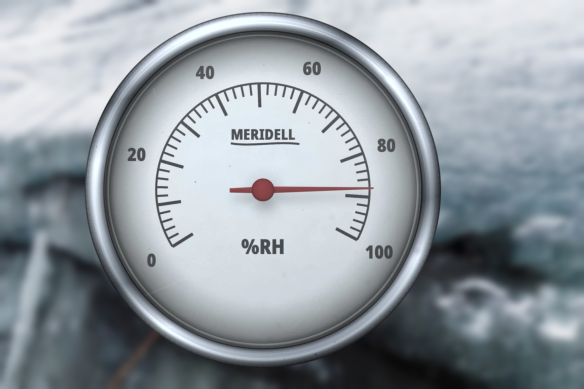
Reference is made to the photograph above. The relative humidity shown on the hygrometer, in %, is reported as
88 %
